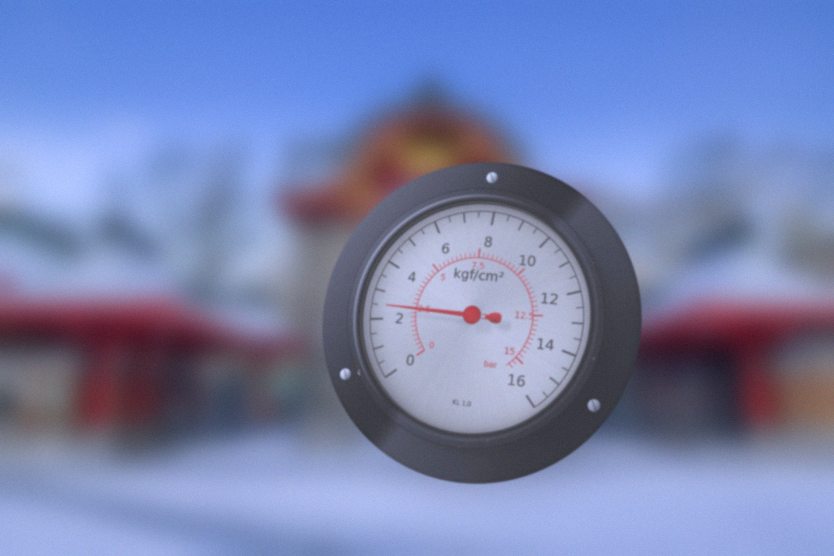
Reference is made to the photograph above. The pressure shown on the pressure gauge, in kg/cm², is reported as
2.5 kg/cm²
